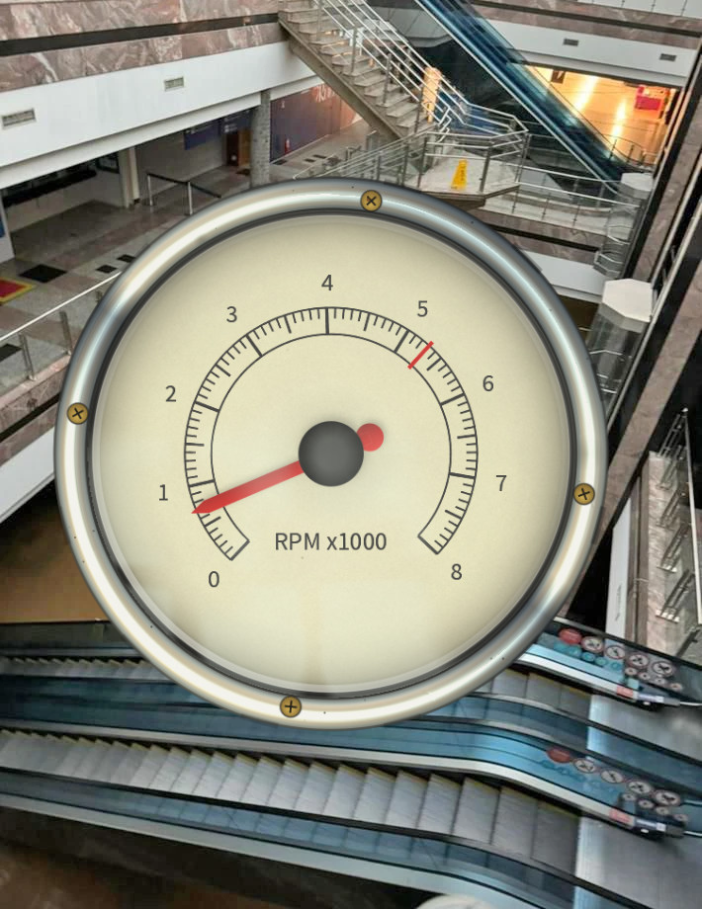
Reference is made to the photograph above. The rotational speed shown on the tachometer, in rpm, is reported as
700 rpm
